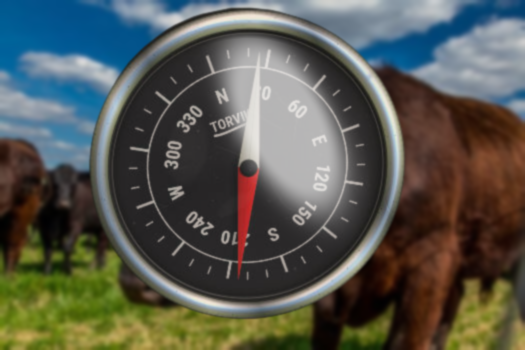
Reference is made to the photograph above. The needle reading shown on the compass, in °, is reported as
205 °
